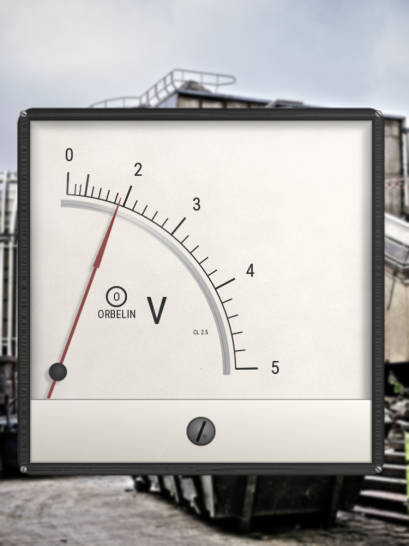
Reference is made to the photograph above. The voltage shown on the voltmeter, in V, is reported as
1.9 V
